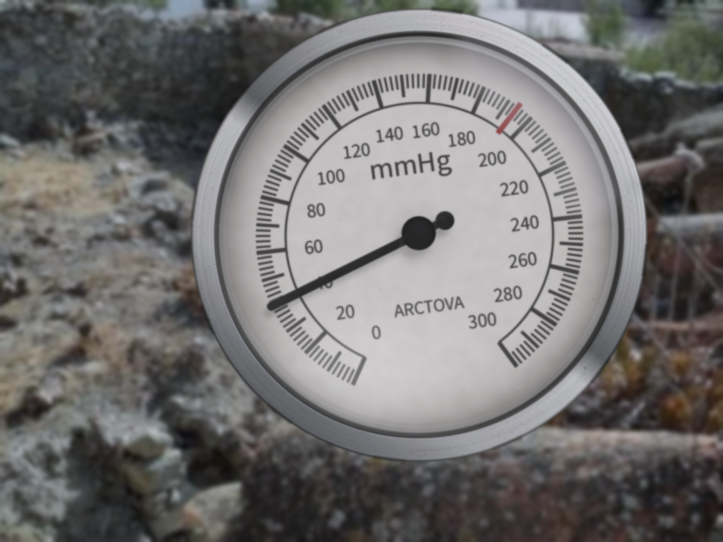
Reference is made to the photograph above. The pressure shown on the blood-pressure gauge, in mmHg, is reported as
40 mmHg
